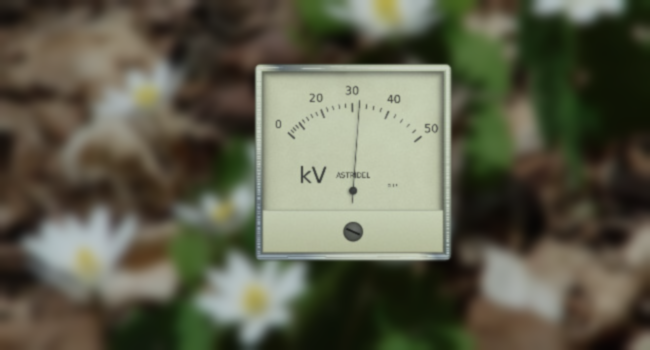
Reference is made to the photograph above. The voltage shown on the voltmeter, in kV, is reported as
32 kV
